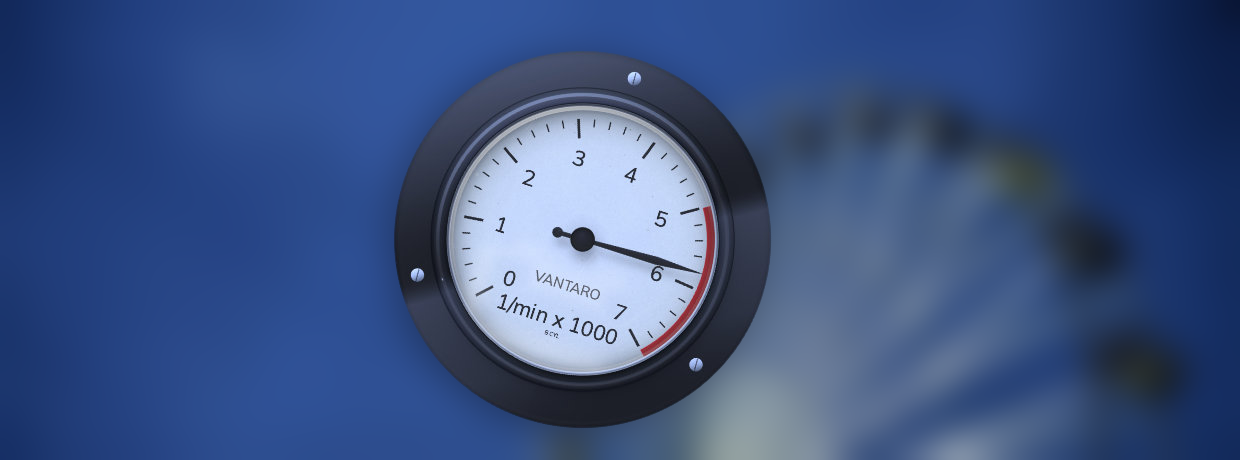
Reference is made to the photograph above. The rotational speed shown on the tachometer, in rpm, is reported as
5800 rpm
